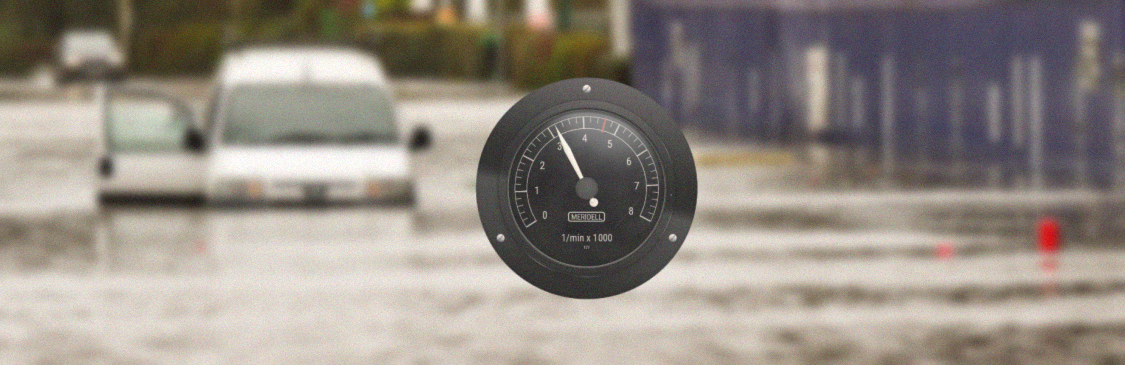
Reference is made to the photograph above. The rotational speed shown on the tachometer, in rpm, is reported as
3200 rpm
